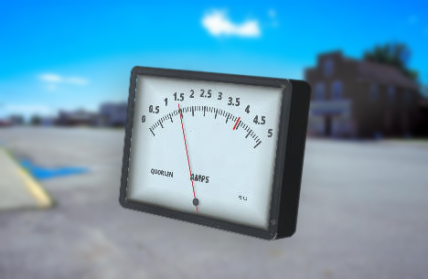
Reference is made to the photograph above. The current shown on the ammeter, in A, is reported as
1.5 A
